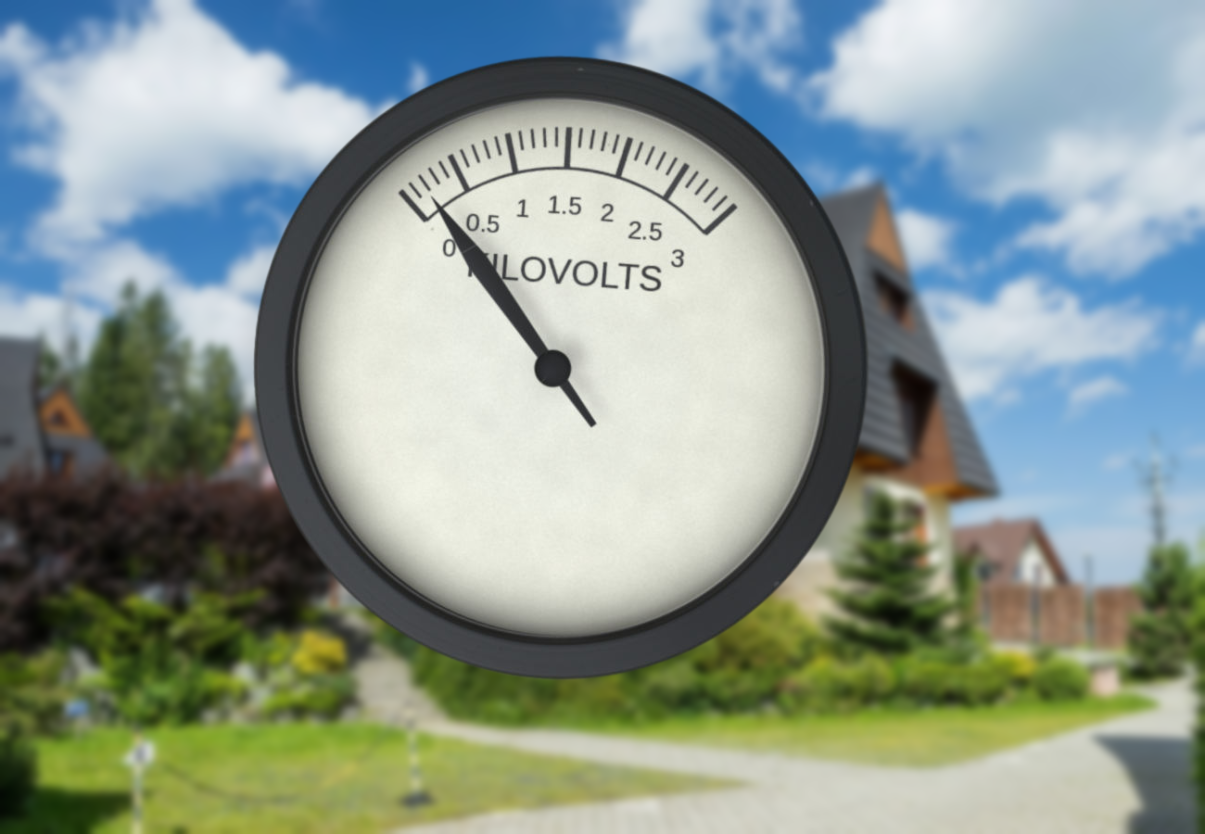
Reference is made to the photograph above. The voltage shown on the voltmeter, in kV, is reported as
0.2 kV
